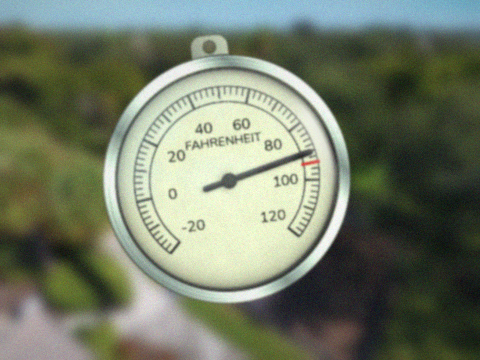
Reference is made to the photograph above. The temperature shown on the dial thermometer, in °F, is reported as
90 °F
